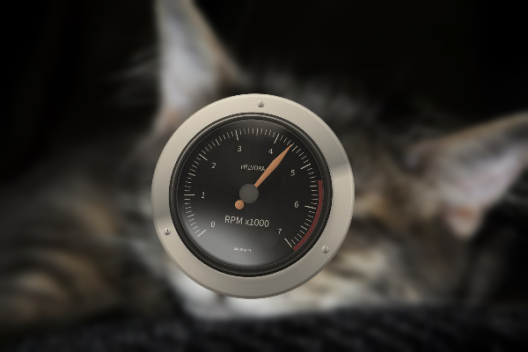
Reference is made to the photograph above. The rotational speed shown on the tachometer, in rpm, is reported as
4400 rpm
